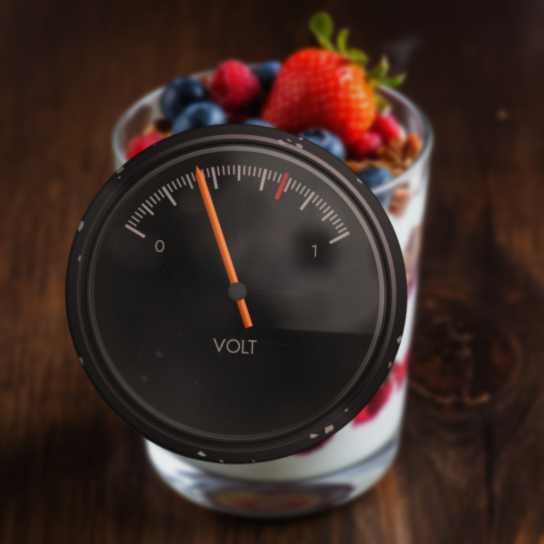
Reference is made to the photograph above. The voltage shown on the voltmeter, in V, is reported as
0.34 V
